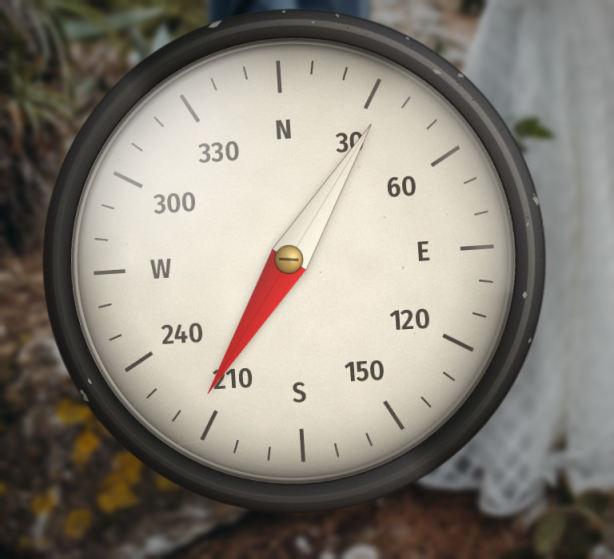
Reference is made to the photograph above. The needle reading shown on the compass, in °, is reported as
215 °
